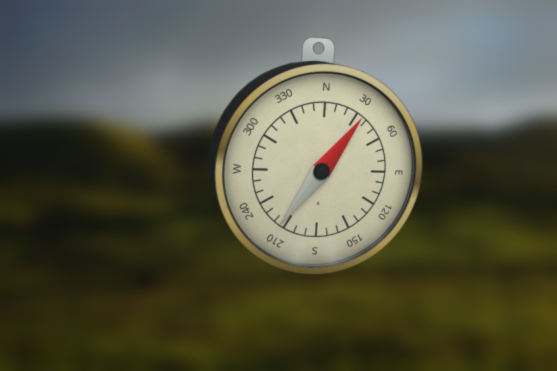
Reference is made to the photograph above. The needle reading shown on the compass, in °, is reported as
35 °
